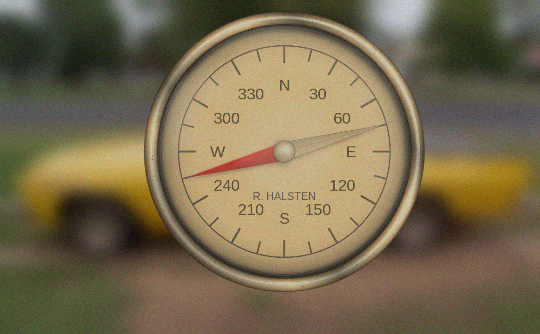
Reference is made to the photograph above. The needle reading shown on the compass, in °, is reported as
255 °
